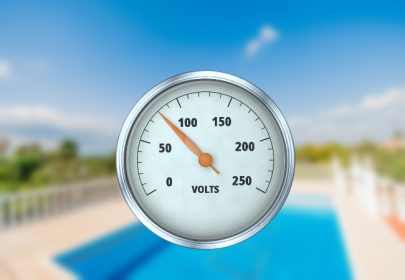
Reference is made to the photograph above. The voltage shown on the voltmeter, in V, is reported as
80 V
